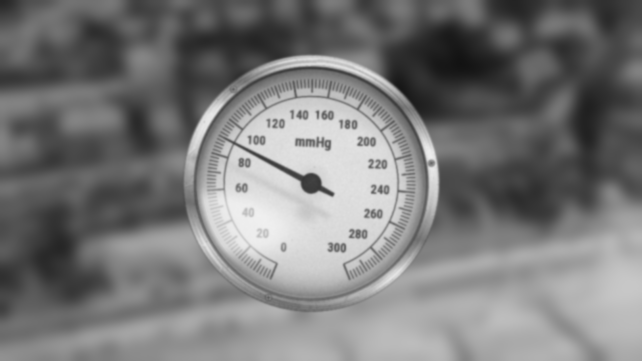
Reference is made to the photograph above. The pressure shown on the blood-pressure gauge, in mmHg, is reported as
90 mmHg
